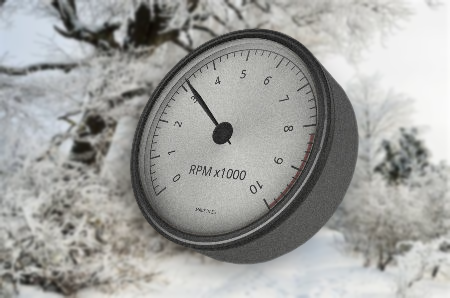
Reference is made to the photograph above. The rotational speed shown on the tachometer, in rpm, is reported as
3200 rpm
